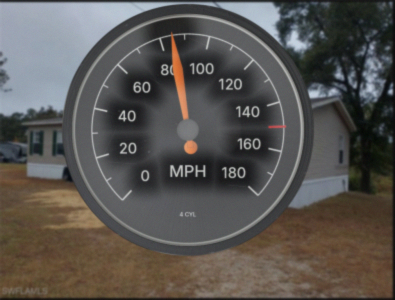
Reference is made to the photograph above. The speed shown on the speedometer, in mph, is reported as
85 mph
